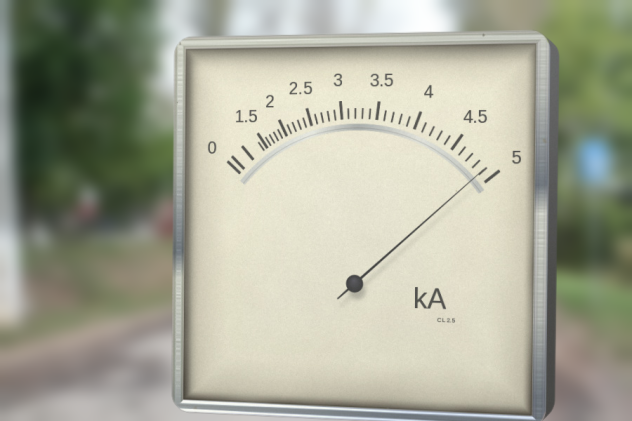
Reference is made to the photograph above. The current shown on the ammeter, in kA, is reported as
4.9 kA
